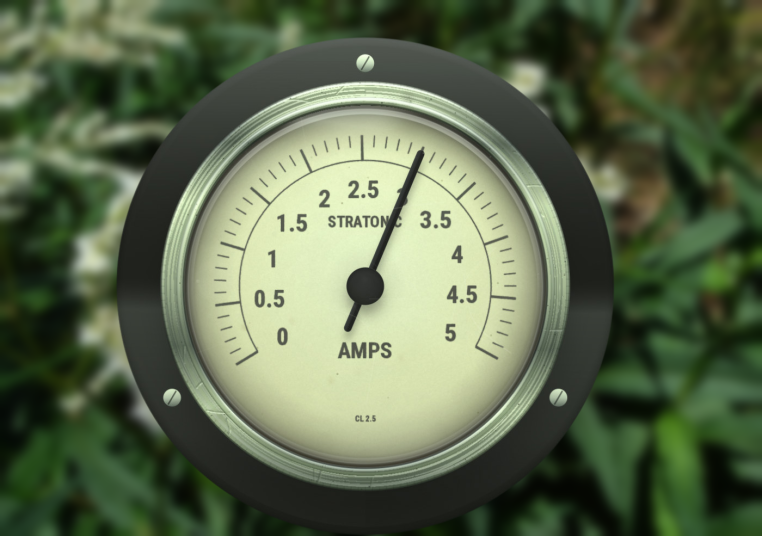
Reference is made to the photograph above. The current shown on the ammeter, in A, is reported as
3 A
